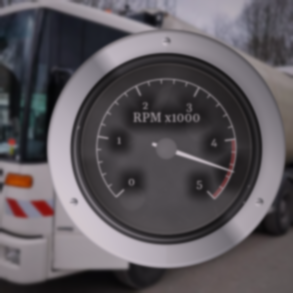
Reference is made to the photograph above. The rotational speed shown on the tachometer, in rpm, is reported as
4500 rpm
